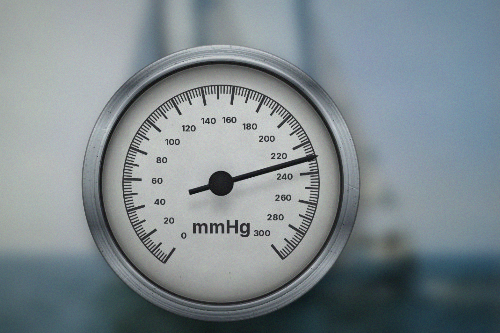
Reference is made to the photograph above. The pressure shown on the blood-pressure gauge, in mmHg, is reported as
230 mmHg
